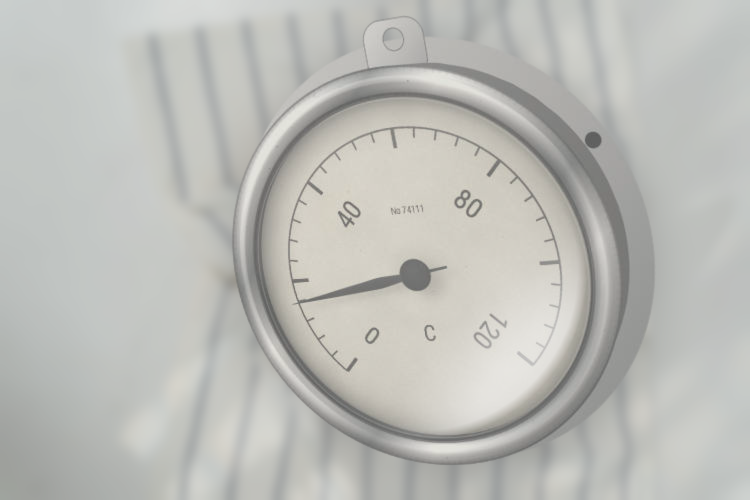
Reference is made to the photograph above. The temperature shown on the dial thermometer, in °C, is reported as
16 °C
